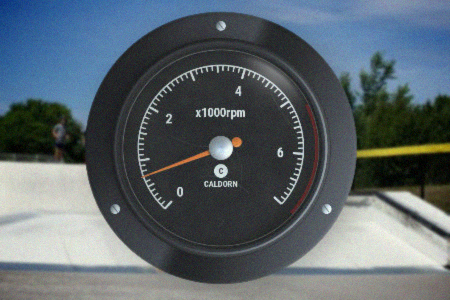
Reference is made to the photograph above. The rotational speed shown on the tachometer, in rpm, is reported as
700 rpm
